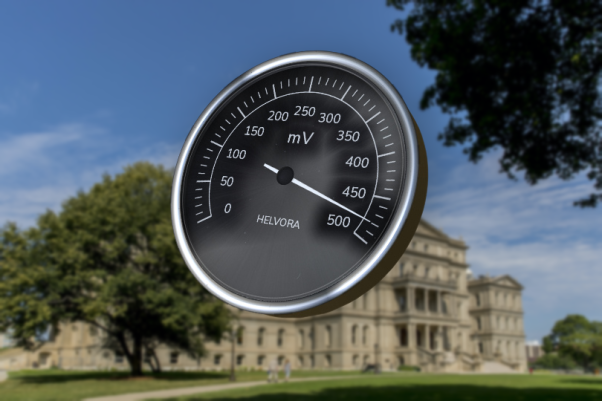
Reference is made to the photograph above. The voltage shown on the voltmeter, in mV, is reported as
480 mV
